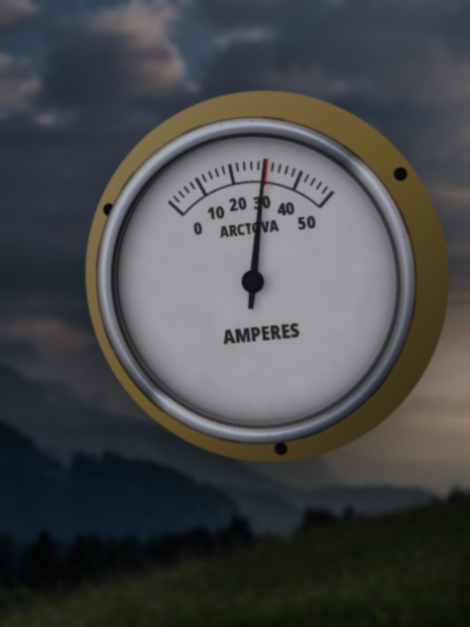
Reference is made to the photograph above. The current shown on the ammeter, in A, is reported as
30 A
